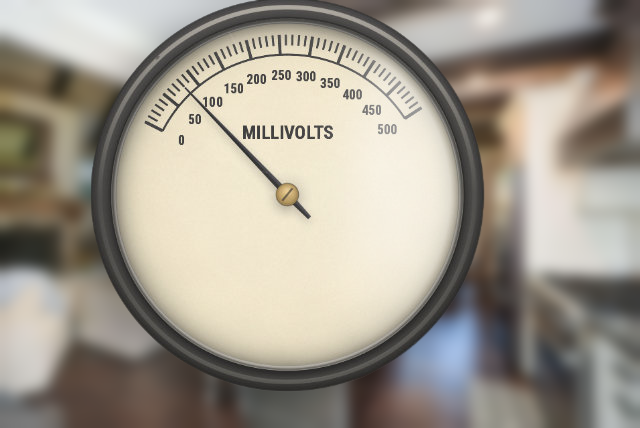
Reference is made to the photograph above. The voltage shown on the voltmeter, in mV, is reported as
80 mV
